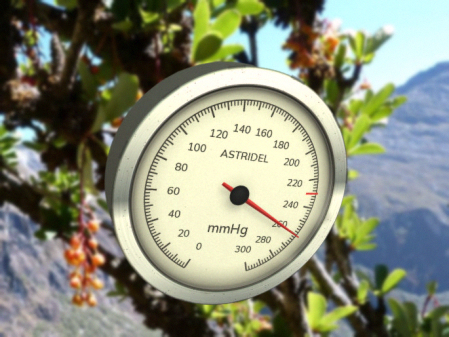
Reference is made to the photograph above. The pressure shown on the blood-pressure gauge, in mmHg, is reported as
260 mmHg
